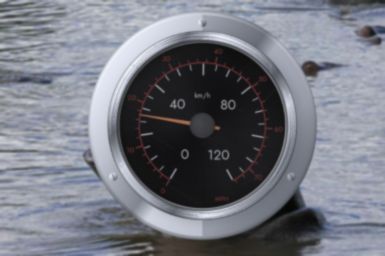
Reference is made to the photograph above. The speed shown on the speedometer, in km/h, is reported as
27.5 km/h
